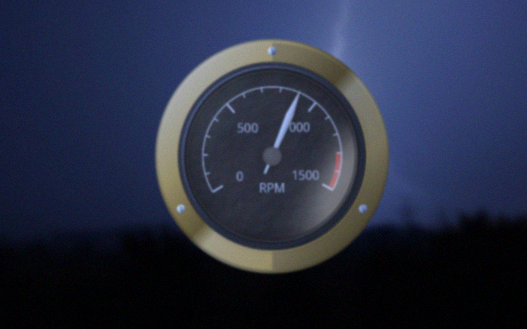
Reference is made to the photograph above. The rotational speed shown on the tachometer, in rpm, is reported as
900 rpm
